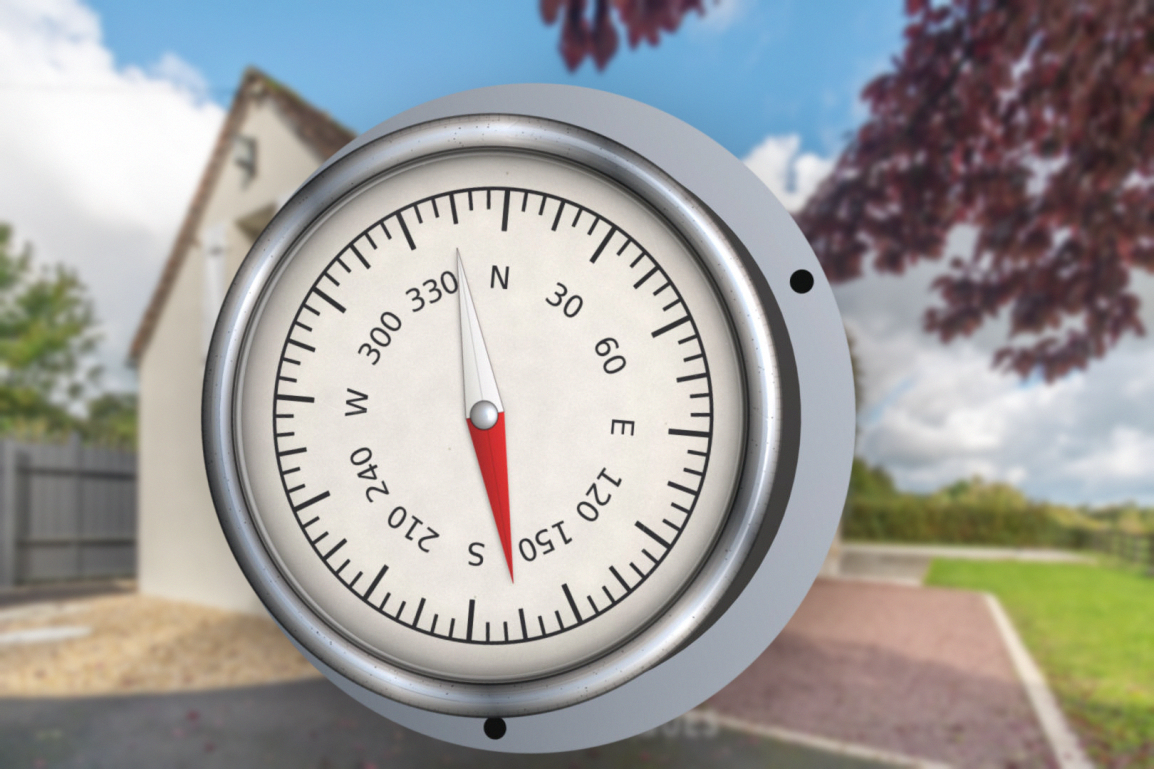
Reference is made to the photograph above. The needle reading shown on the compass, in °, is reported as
165 °
